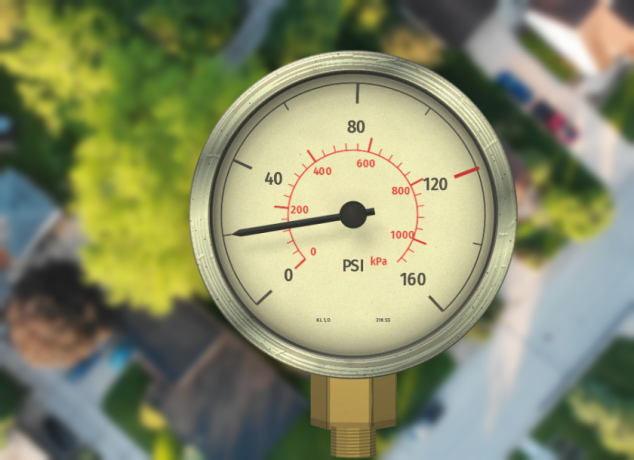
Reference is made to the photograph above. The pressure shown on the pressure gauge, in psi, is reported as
20 psi
